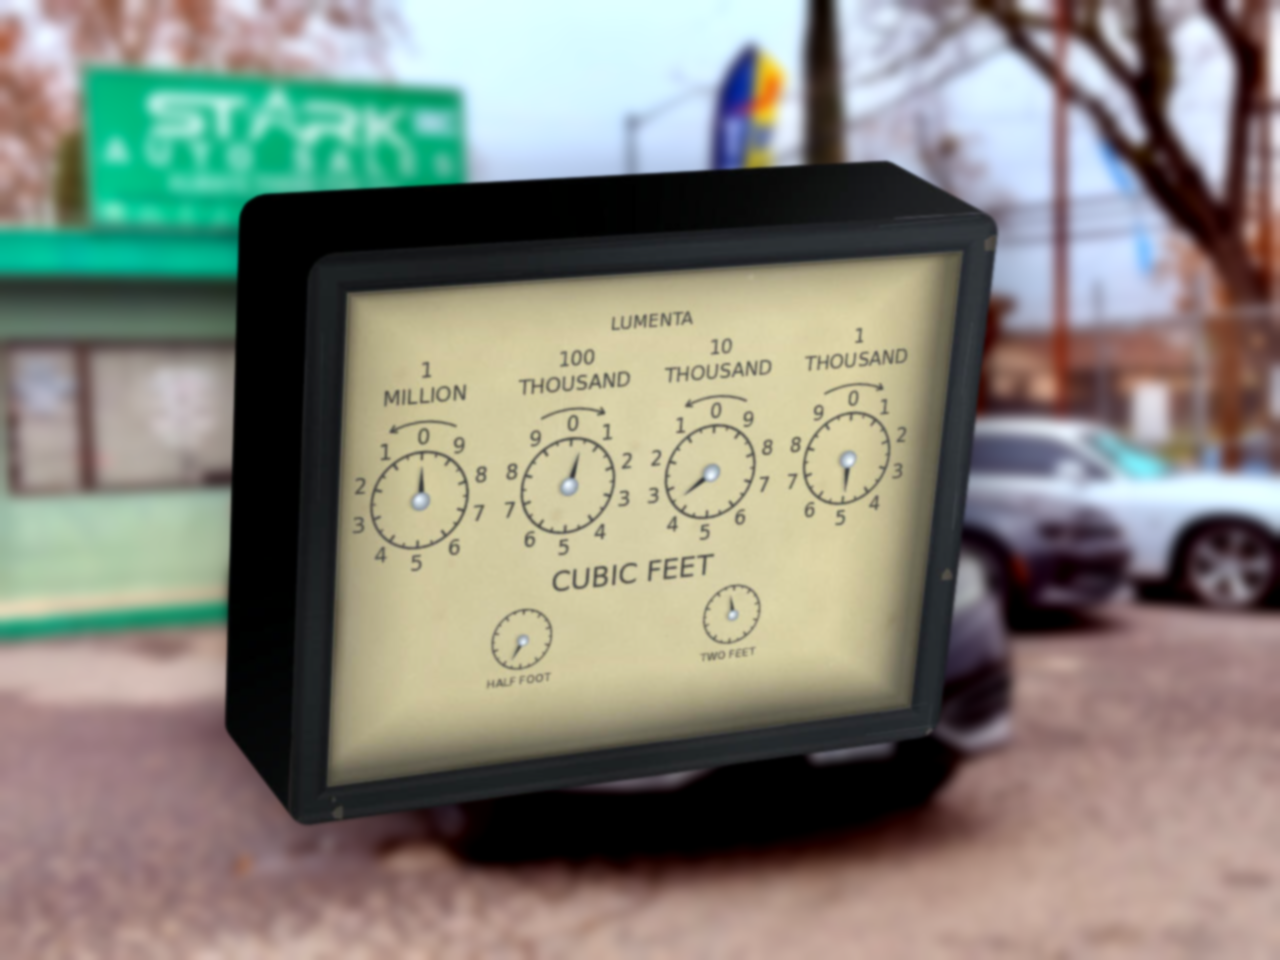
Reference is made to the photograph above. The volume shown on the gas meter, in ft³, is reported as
3500 ft³
